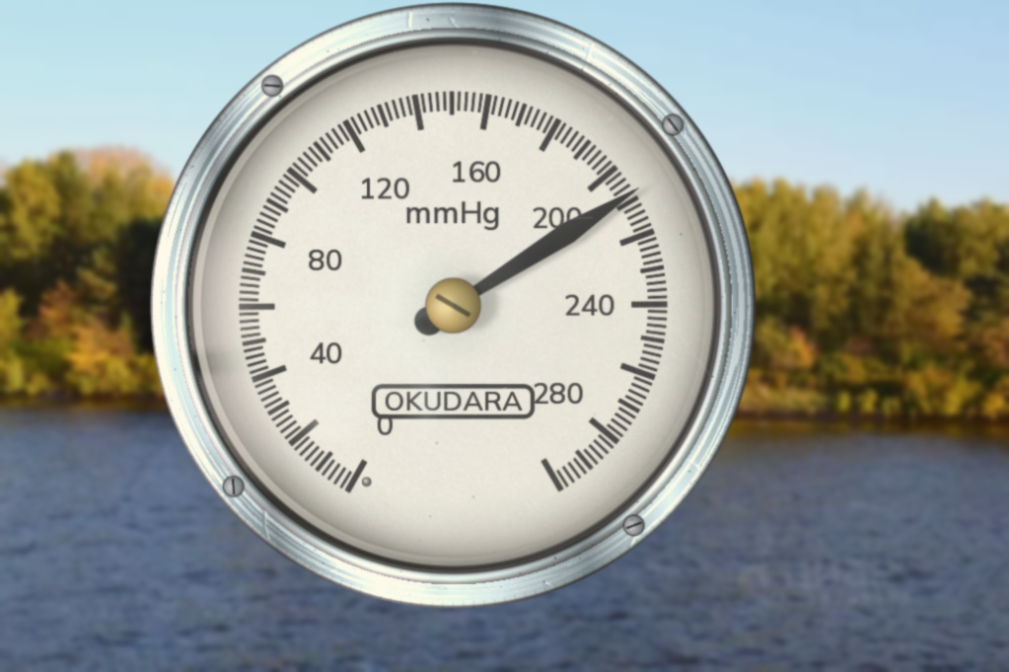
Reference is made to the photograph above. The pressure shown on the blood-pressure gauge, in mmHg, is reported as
208 mmHg
